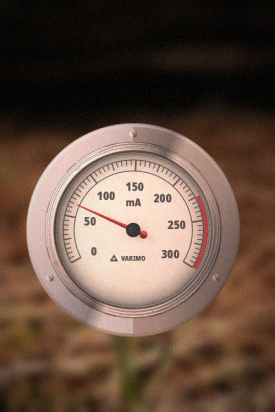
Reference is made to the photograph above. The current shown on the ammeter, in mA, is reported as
65 mA
